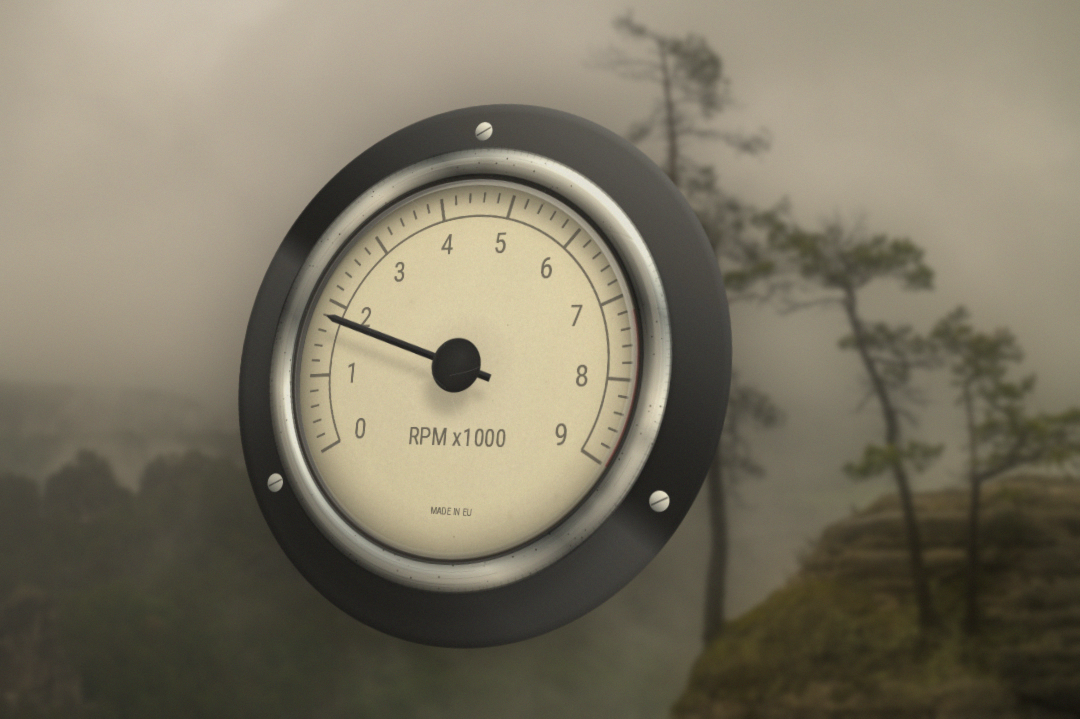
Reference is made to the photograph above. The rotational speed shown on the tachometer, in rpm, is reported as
1800 rpm
